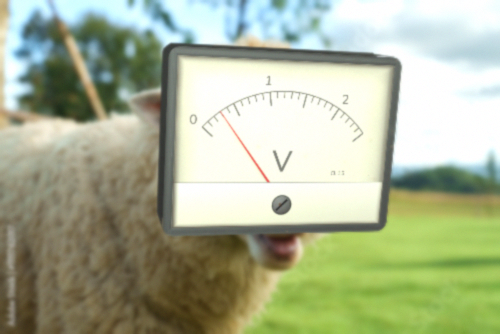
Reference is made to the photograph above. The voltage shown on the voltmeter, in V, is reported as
0.3 V
